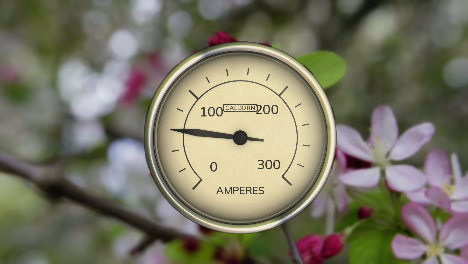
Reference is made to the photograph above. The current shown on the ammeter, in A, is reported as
60 A
